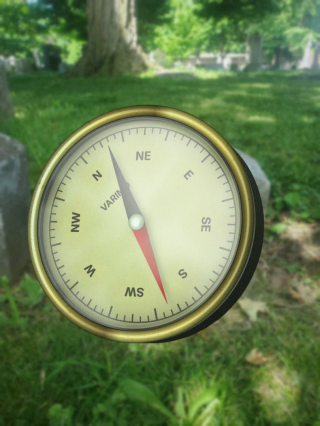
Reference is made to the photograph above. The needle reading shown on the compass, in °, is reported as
200 °
